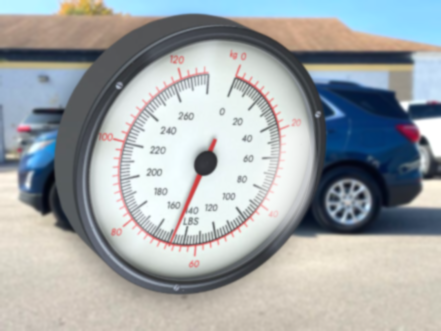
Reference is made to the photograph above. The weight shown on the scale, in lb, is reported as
150 lb
